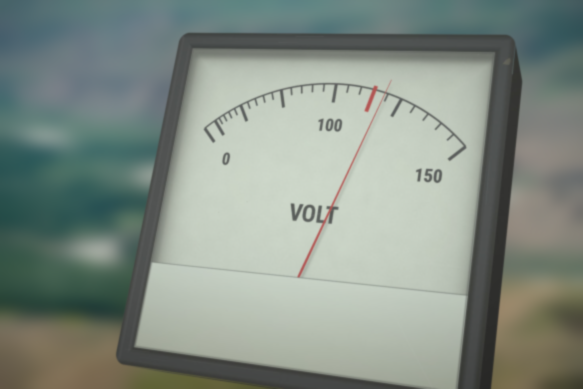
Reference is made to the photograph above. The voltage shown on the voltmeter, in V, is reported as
120 V
